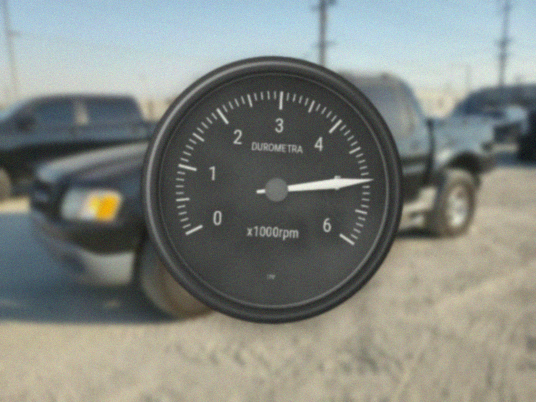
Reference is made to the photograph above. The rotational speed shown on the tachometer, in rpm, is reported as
5000 rpm
